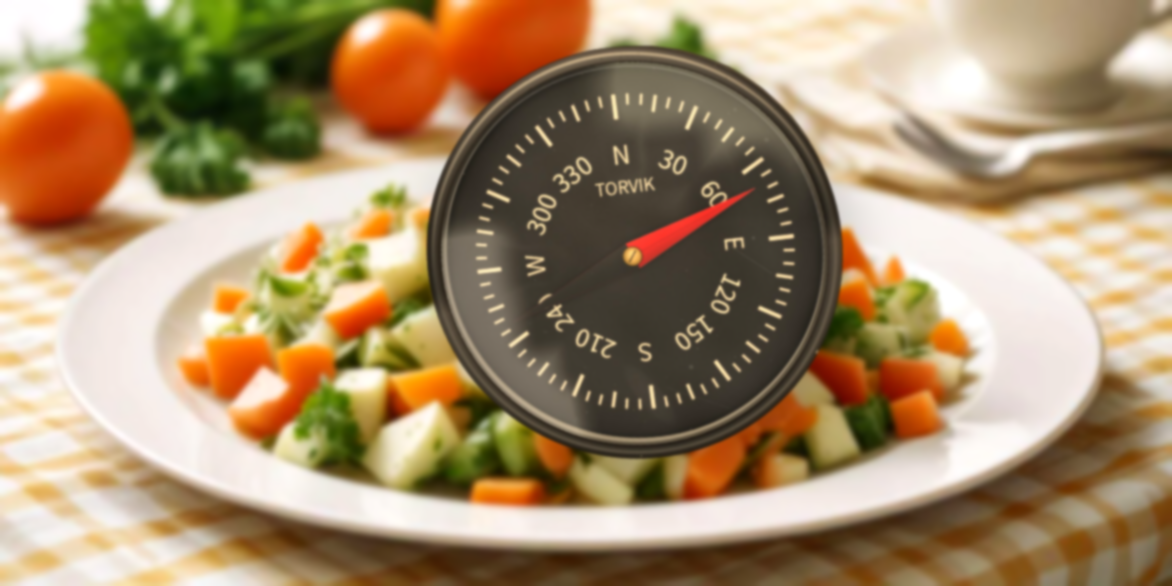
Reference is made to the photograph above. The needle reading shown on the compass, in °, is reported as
67.5 °
